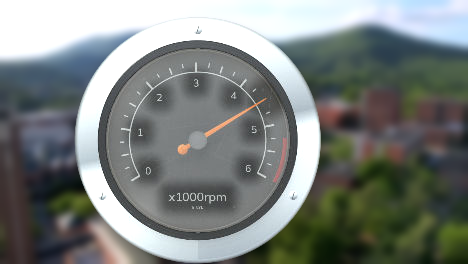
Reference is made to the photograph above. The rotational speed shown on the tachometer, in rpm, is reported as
4500 rpm
